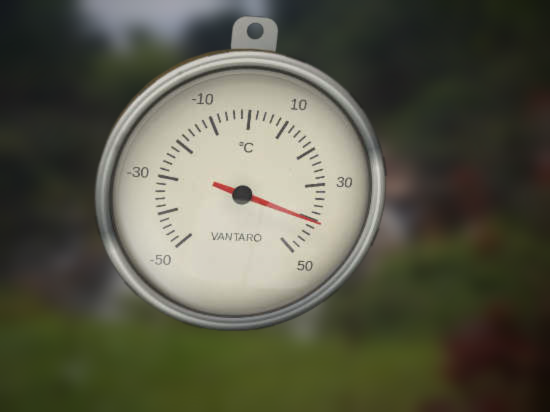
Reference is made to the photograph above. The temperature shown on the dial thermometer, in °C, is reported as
40 °C
